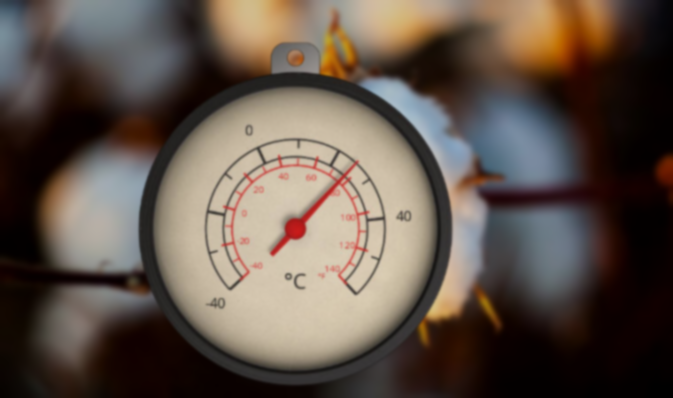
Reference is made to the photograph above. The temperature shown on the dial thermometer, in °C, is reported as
25 °C
